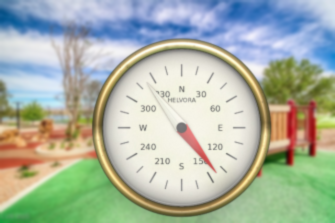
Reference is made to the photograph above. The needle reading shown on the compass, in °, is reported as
142.5 °
